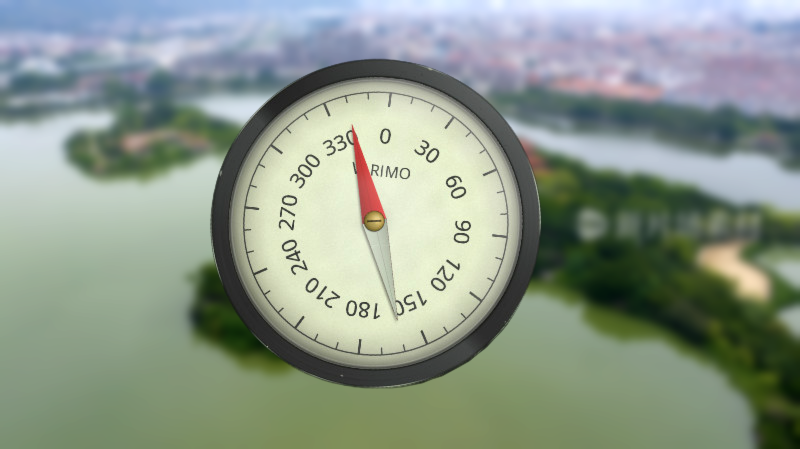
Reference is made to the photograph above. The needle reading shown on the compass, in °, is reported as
340 °
